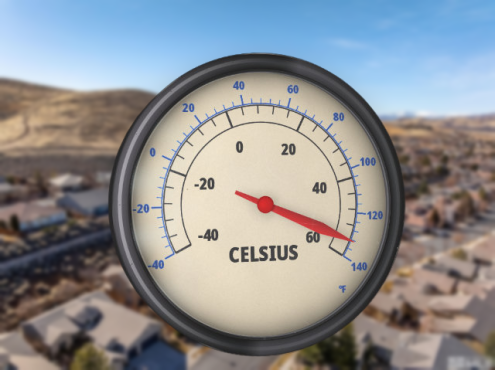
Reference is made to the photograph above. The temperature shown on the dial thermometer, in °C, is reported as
56 °C
